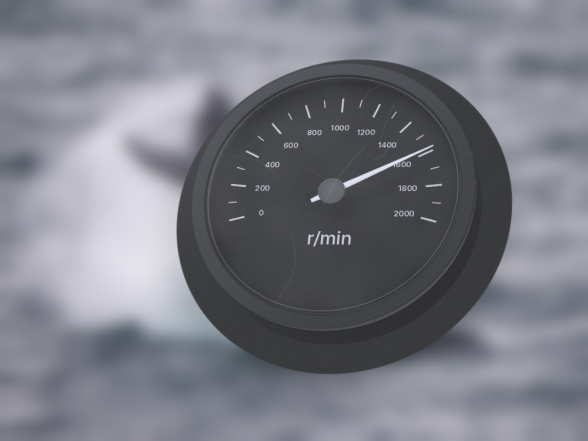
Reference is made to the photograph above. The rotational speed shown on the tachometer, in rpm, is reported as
1600 rpm
